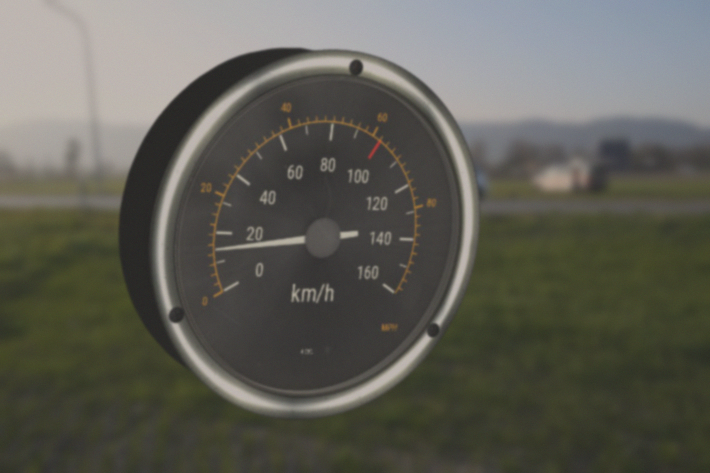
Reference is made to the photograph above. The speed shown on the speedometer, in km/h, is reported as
15 km/h
